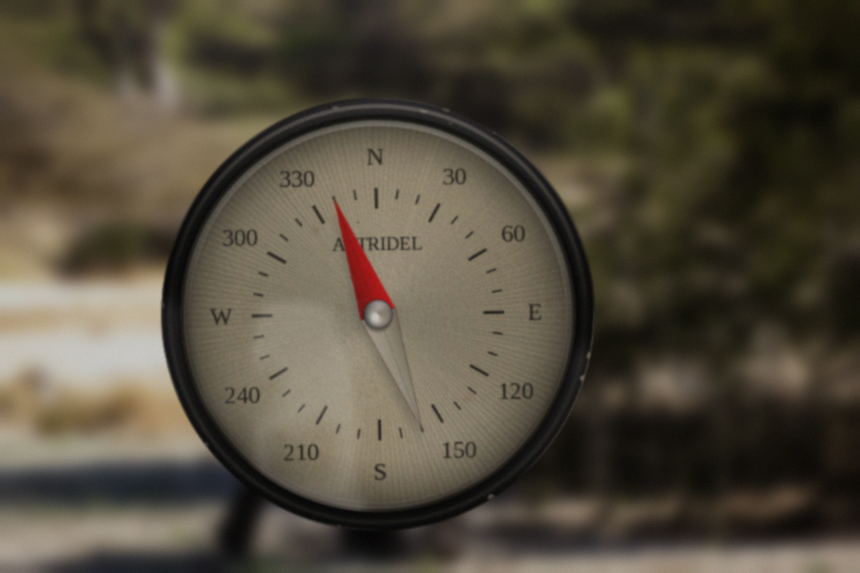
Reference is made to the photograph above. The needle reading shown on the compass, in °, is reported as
340 °
